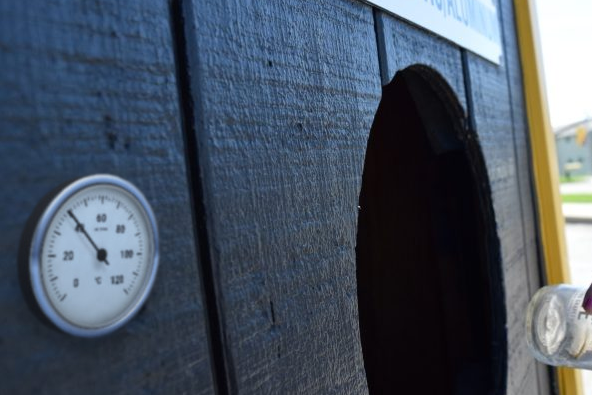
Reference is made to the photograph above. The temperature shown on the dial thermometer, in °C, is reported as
40 °C
